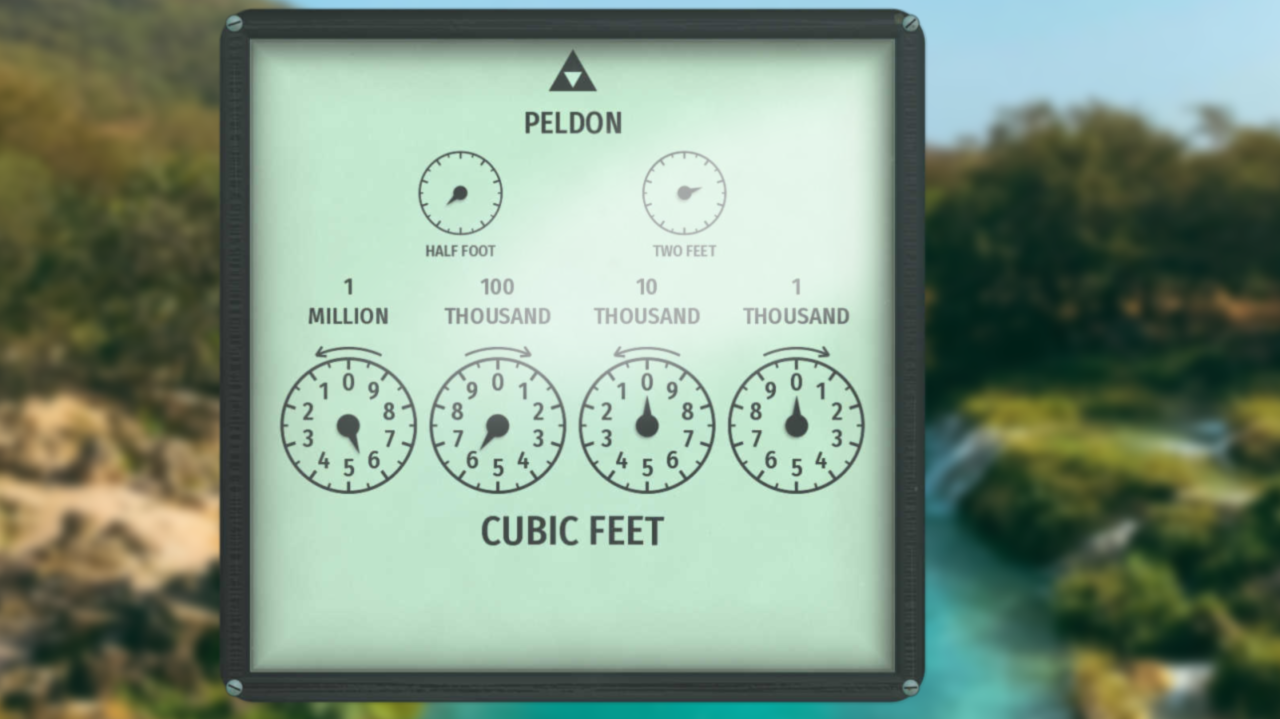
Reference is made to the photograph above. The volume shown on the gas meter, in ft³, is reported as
560000 ft³
